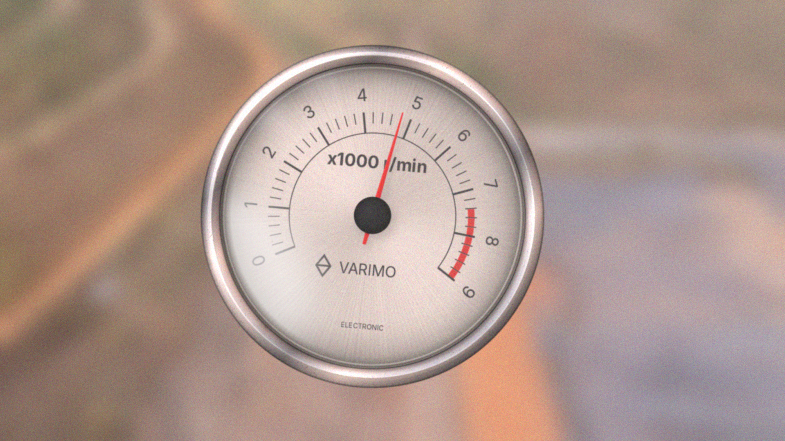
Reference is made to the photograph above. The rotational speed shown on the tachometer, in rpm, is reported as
4800 rpm
